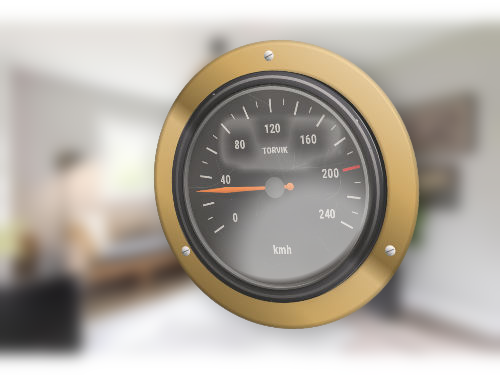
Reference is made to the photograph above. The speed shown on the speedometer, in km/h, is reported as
30 km/h
